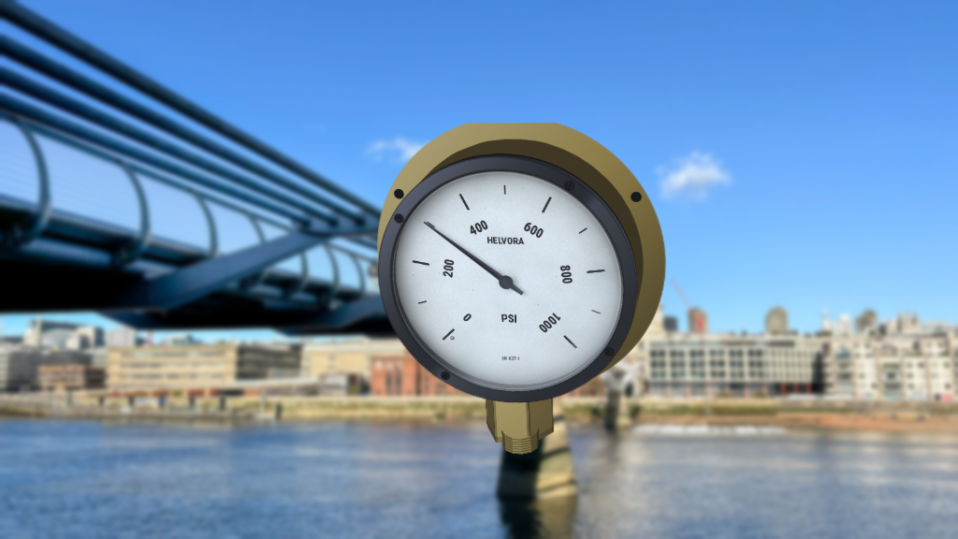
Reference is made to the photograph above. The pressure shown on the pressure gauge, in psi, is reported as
300 psi
